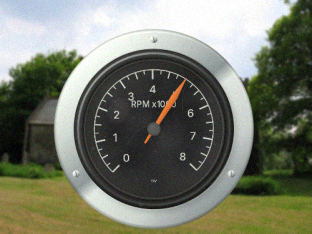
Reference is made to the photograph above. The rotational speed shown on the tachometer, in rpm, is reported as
5000 rpm
